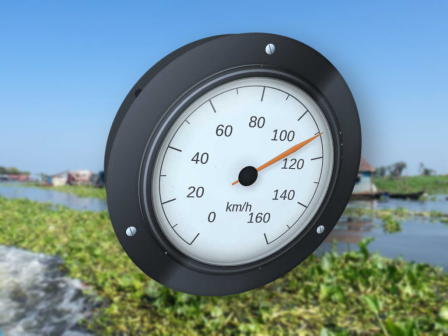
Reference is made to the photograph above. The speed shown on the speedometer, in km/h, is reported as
110 km/h
